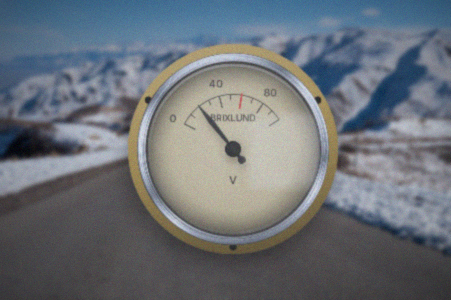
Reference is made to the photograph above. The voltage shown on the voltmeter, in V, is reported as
20 V
